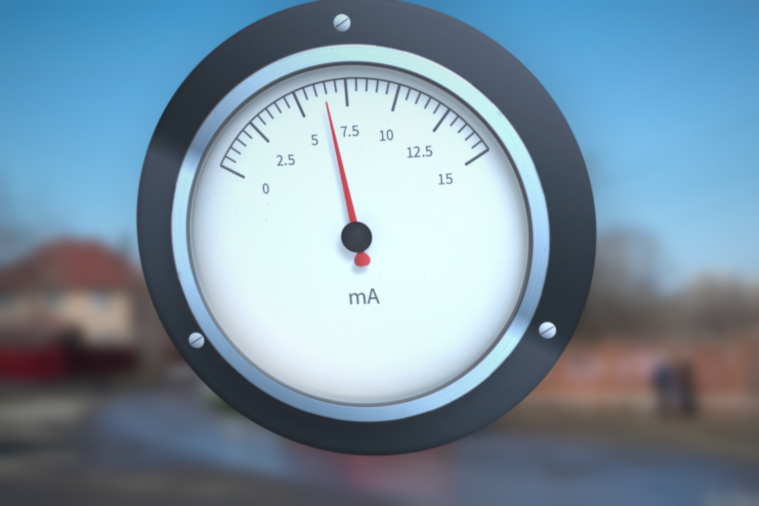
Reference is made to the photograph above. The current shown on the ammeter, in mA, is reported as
6.5 mA
